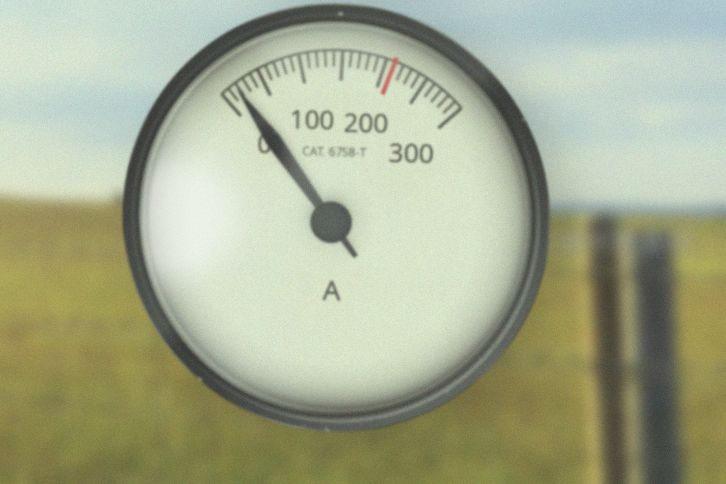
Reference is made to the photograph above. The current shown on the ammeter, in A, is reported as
20 A
